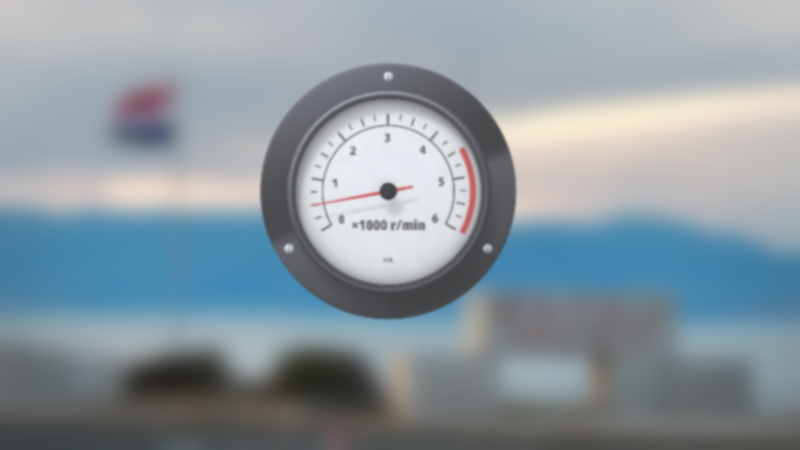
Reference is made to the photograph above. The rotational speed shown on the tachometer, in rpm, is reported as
500 rpm
